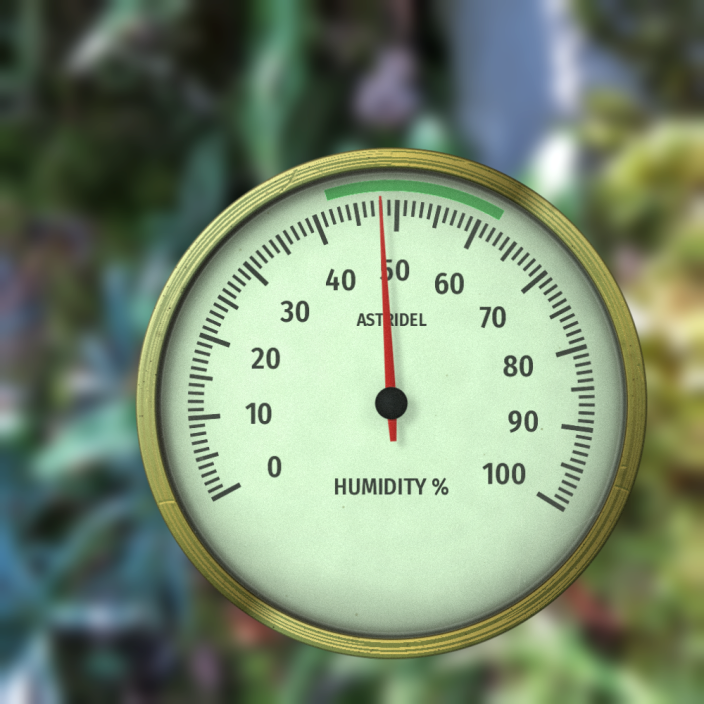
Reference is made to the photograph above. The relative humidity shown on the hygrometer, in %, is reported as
48 %
